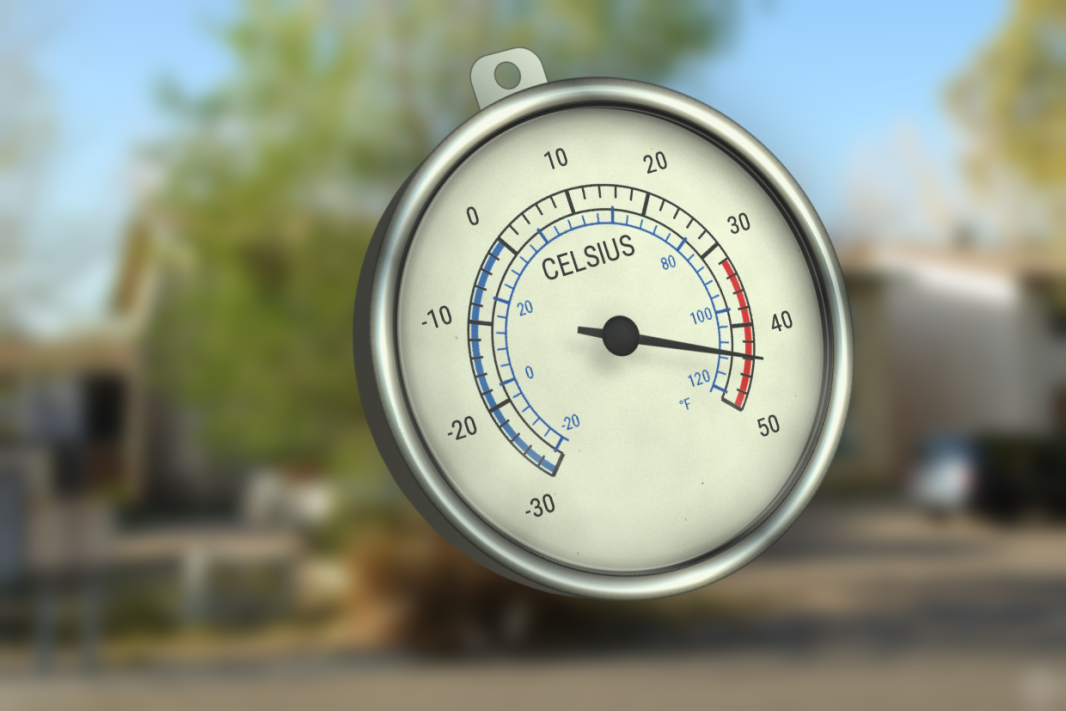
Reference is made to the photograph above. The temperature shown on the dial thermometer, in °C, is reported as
44 °C
